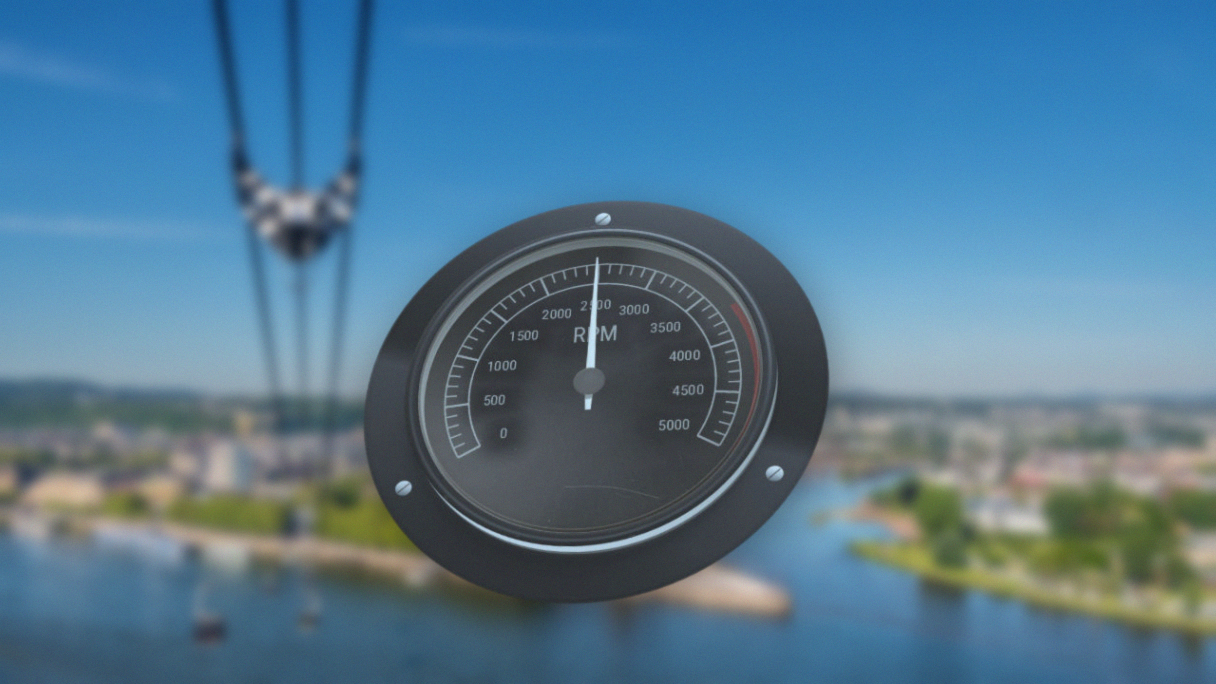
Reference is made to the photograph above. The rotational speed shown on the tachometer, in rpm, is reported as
2500 rpm
